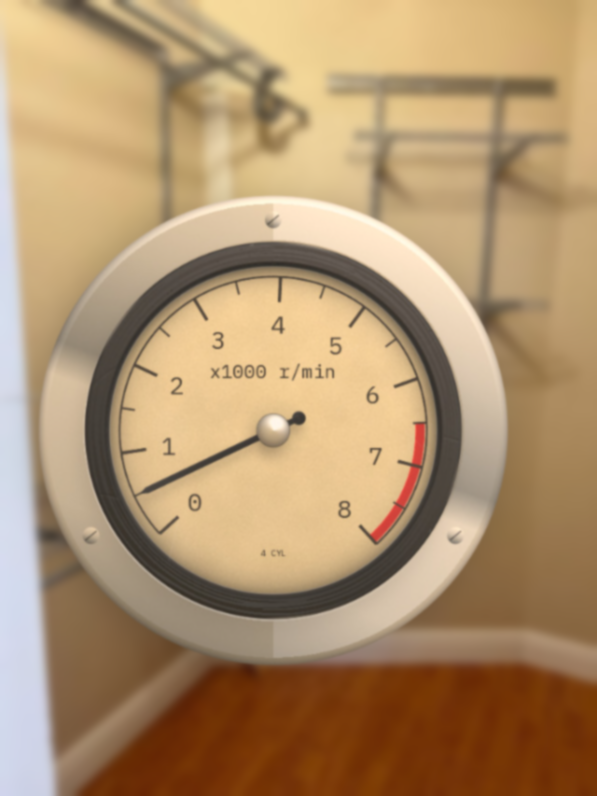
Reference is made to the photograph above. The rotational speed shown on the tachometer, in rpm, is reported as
500 rpm
